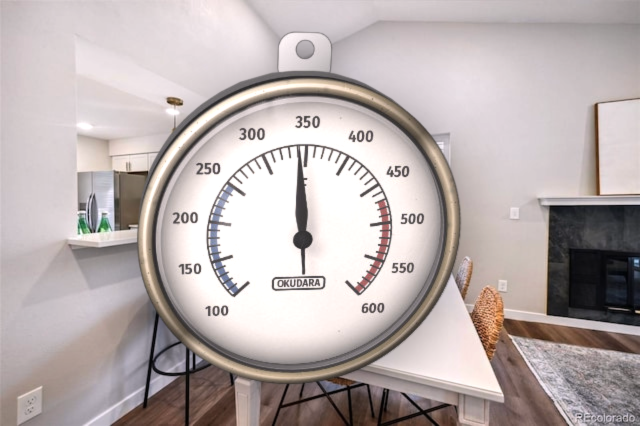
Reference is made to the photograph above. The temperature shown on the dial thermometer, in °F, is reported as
340 °F
